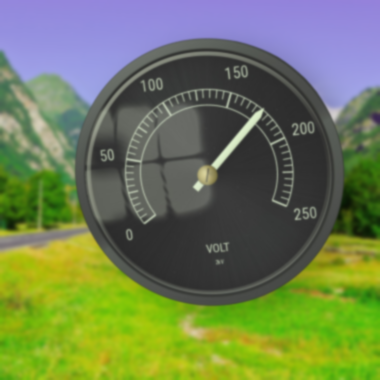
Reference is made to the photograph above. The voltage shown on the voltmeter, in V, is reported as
175 V
